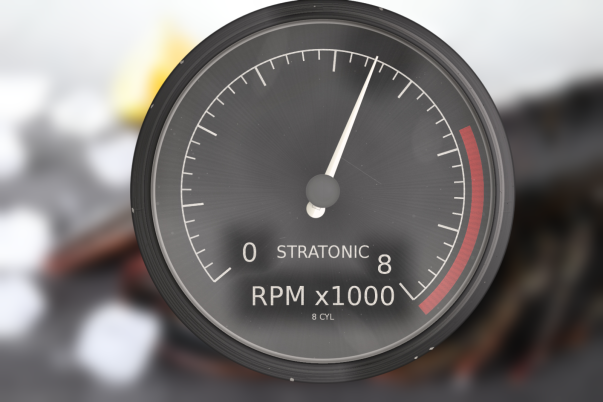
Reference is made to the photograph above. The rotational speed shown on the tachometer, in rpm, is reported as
4500 rpm
